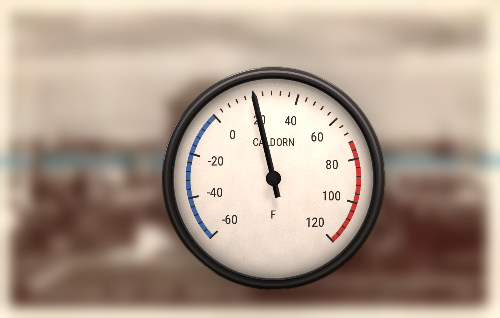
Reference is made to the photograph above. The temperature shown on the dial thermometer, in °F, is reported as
20 °F
